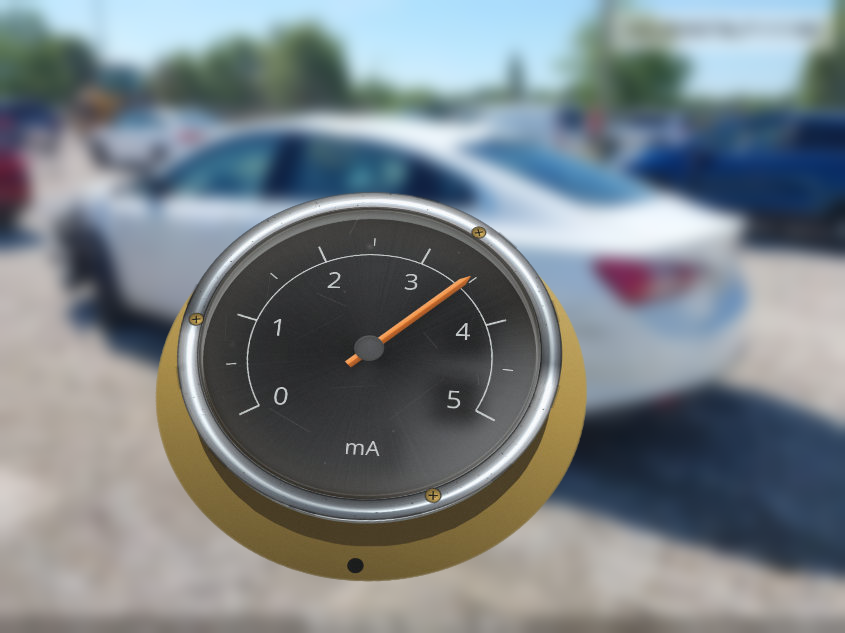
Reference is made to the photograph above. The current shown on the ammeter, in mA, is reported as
3.5 mA
